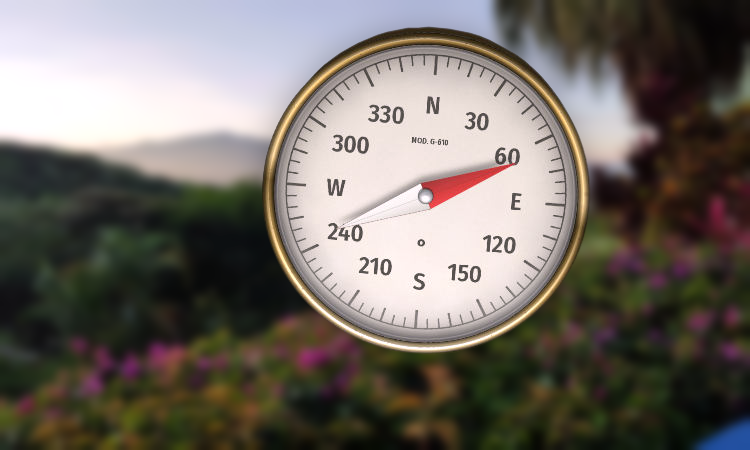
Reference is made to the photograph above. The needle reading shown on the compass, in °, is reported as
65 °
